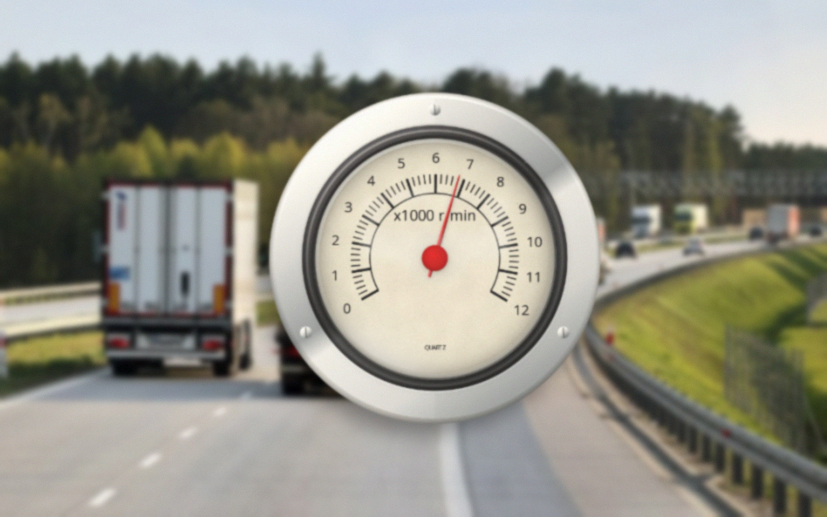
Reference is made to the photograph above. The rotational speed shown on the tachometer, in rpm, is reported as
6800 rpm
